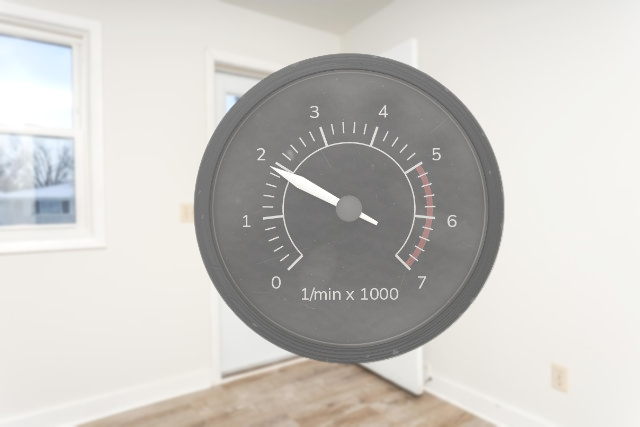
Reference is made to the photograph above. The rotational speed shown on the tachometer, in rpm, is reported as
1900 rpm
